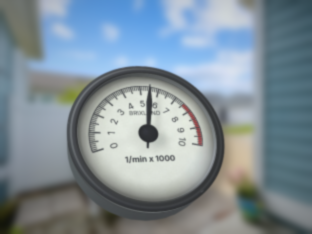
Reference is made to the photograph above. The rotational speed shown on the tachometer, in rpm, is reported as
5500 rpm
